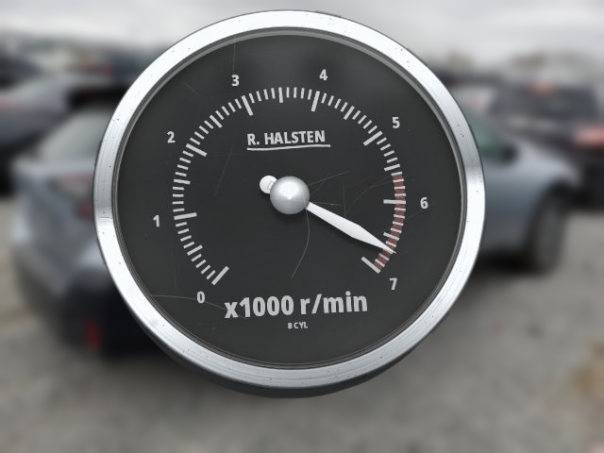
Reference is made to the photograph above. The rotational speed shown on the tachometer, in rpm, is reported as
6700 rpm
